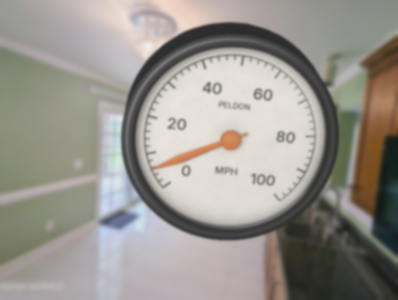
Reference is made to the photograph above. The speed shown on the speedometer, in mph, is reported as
6 mph
